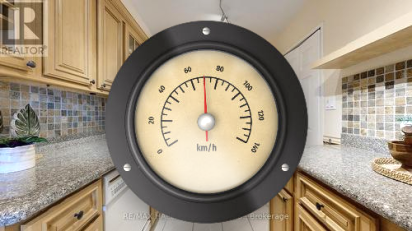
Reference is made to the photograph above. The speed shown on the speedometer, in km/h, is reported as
70 km/h
